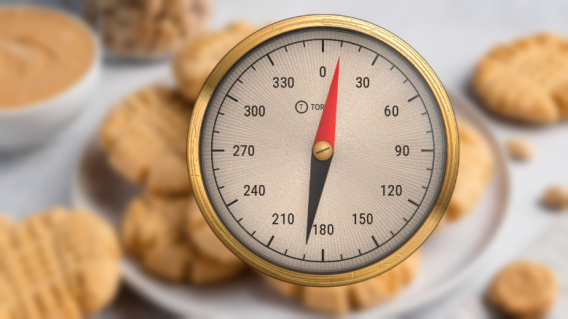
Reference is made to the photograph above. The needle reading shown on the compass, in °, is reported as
10 °
